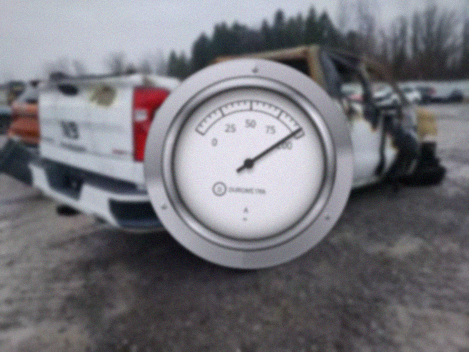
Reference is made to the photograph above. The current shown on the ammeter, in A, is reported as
95 A
